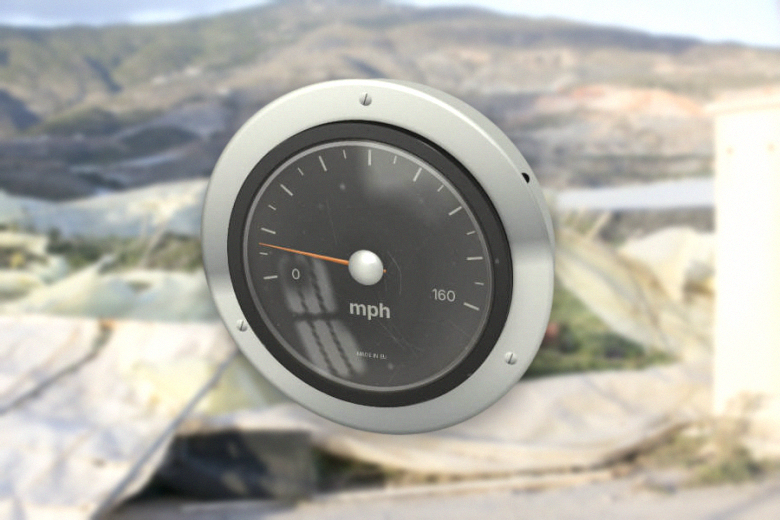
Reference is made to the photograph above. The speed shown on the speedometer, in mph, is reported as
15 mph
